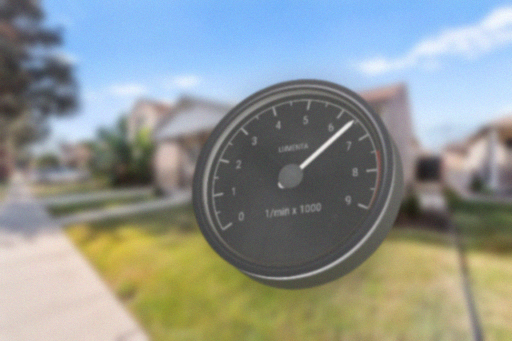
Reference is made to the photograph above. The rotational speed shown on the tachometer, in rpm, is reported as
6500 rpm
